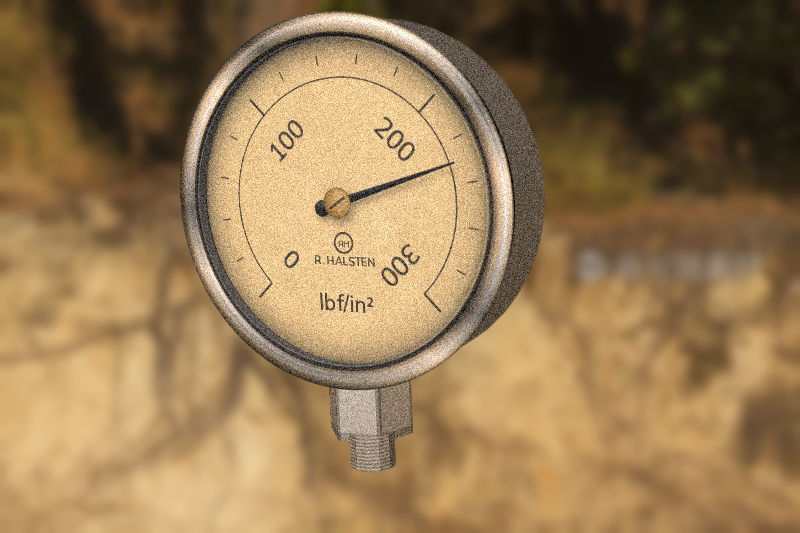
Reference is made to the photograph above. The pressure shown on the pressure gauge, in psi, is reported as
230 psi
